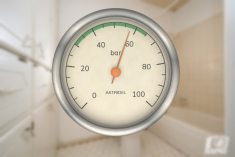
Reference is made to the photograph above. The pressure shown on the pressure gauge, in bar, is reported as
57.5 bar
